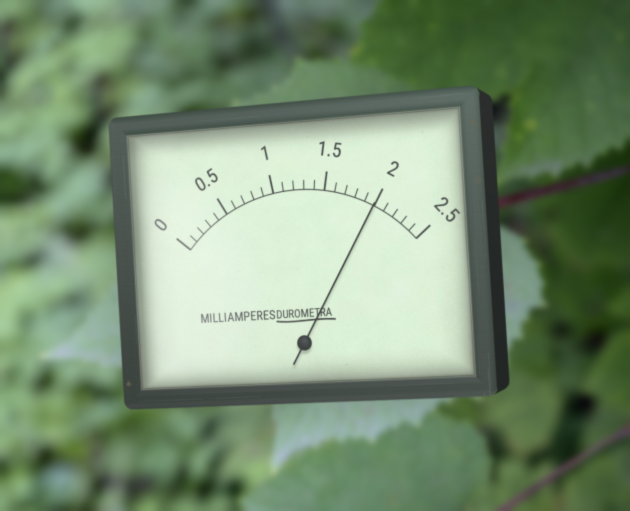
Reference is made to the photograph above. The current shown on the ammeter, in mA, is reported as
2 mA
